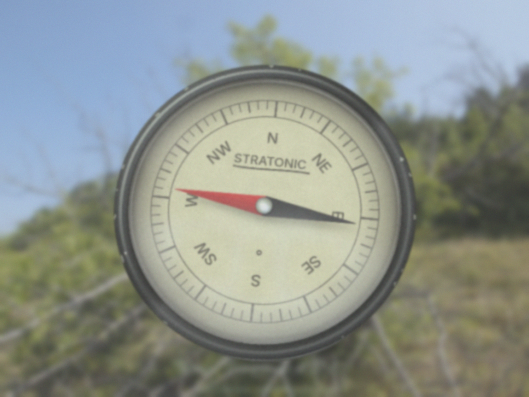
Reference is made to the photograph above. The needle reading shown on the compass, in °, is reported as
275 °
